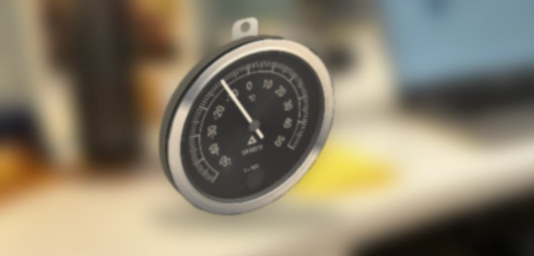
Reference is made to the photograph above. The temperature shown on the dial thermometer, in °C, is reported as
-10 °C
